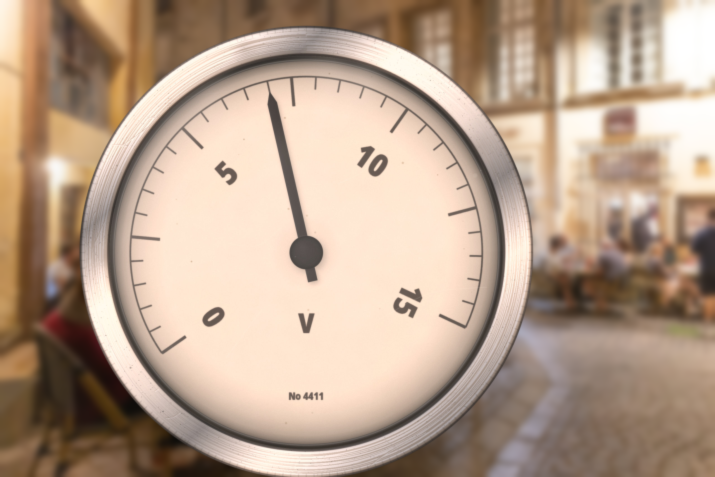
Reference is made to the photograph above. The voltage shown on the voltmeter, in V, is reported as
7 V
